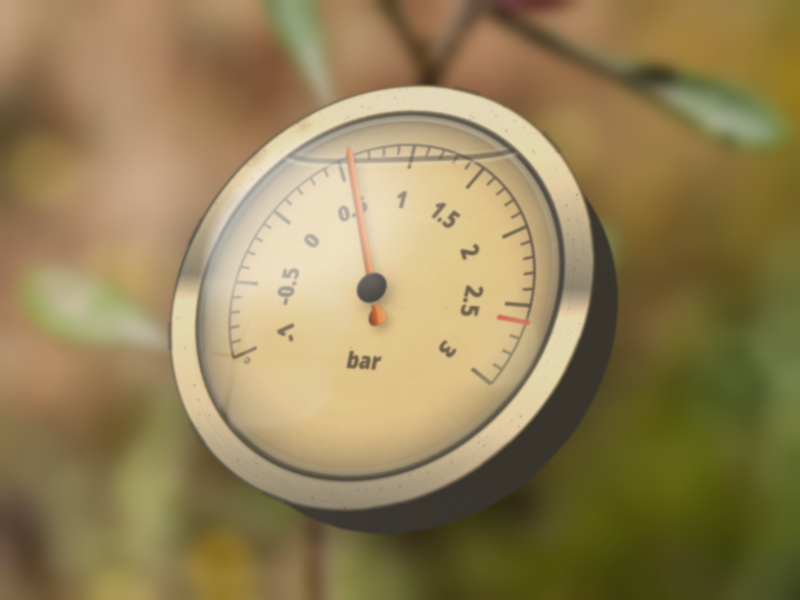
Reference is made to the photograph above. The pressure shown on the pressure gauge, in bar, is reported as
0.6 bar
